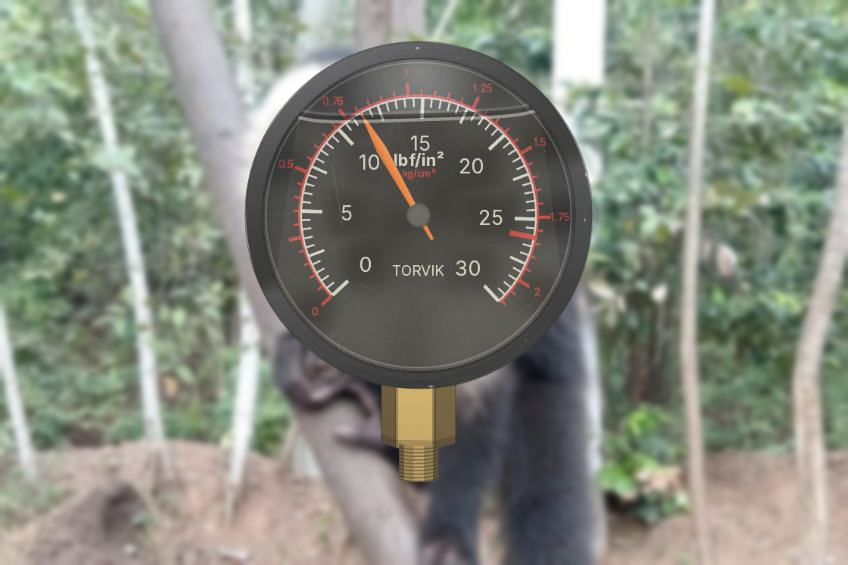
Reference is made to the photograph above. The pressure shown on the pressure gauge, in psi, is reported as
11.5 psi
